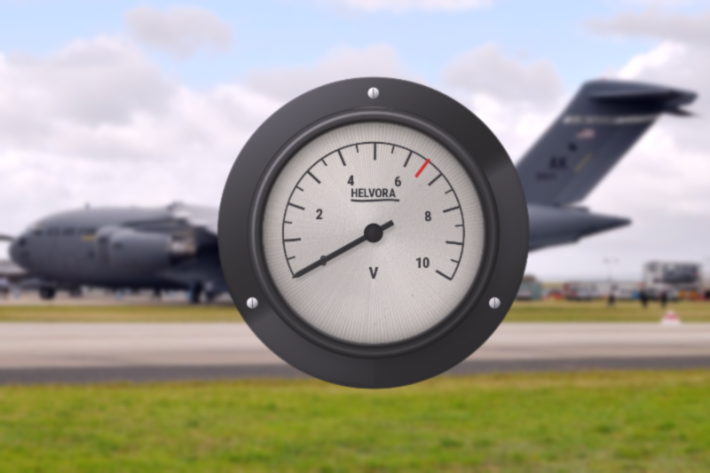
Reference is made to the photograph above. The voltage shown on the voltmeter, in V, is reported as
0 V
